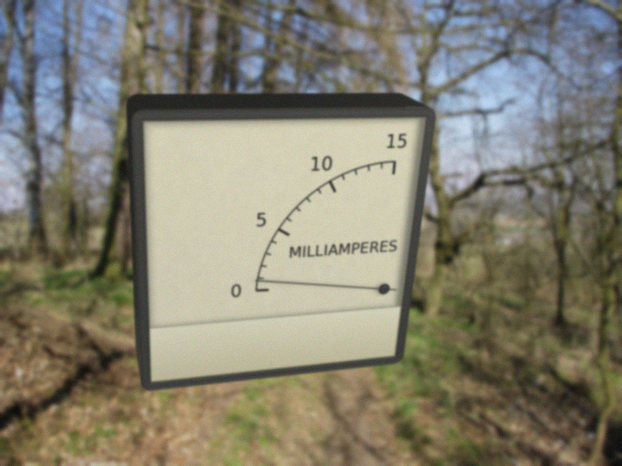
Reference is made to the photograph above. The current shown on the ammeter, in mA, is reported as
1 mA
